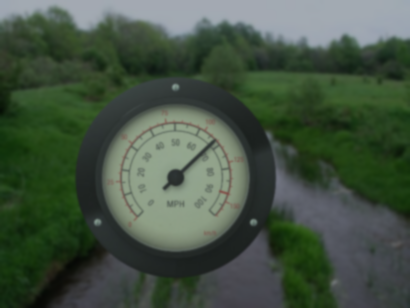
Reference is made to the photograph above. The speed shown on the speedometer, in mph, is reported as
67.5 mph
